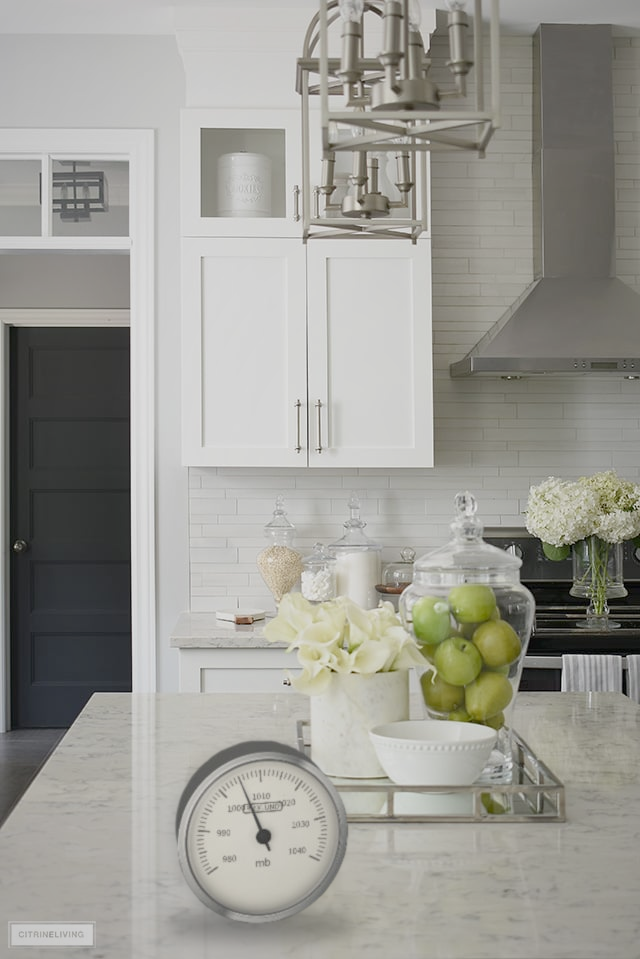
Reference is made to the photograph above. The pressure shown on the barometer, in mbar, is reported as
1005 mbar
